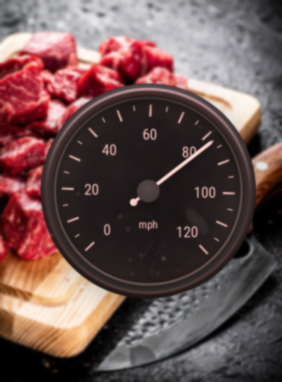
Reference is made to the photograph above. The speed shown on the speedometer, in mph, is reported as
82.5 mph
